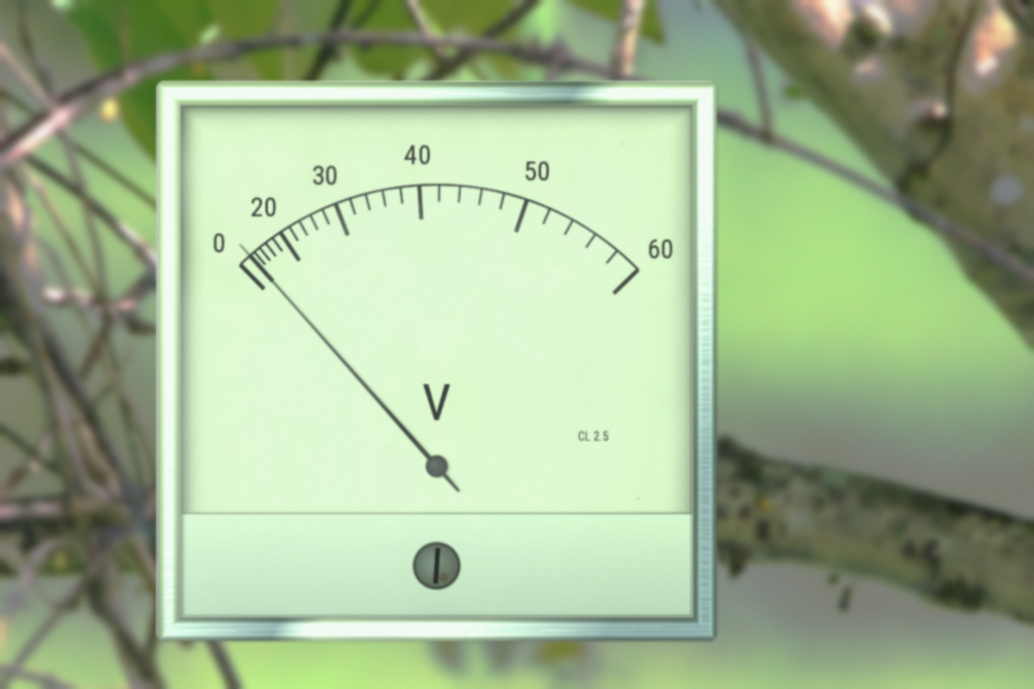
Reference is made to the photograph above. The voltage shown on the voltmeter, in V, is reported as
10 V
